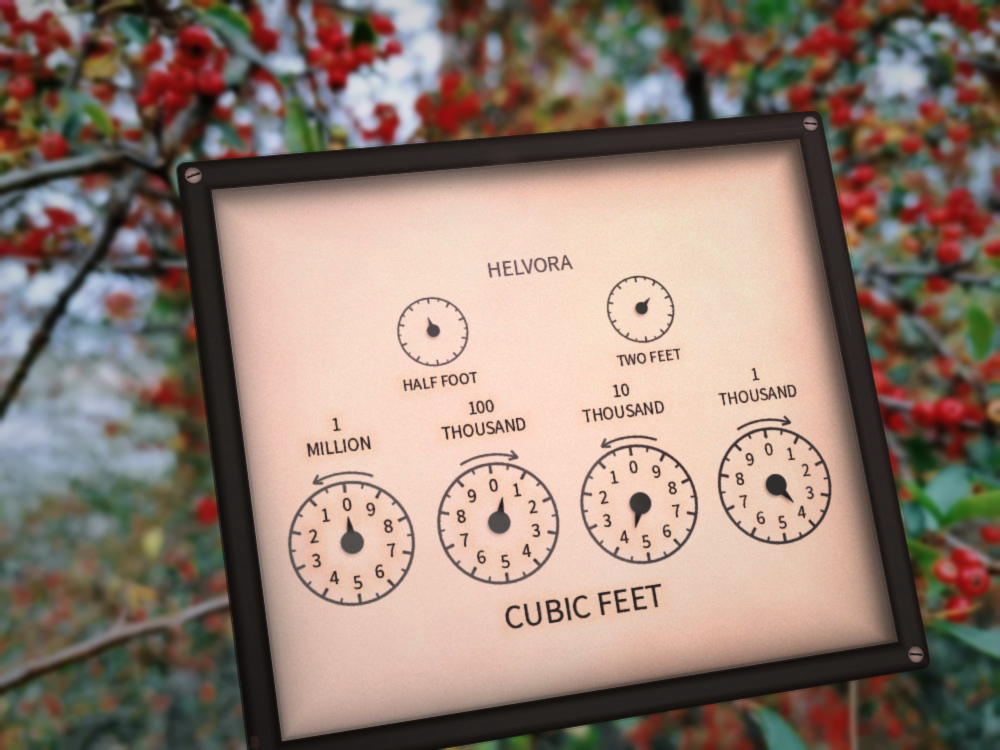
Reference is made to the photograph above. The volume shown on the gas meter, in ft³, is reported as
4400 ft³
